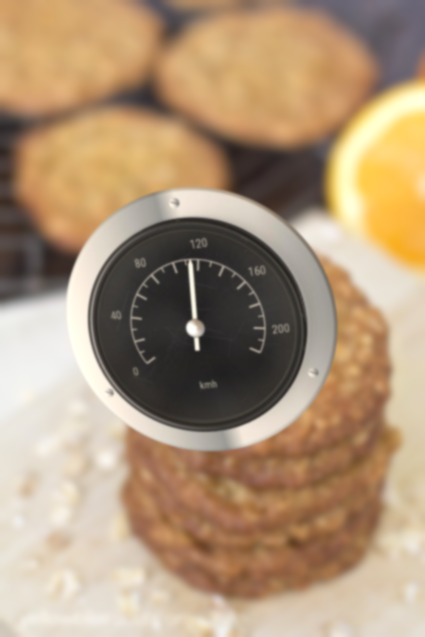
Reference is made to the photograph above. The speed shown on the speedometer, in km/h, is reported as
115 km/h
